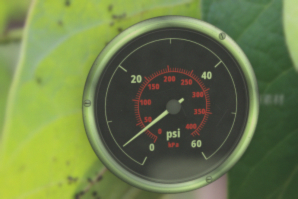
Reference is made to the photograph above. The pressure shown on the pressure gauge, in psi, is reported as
5 psi
